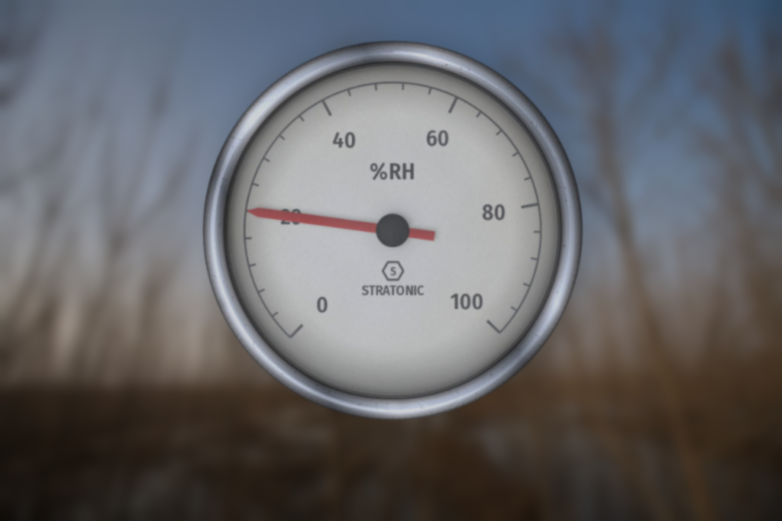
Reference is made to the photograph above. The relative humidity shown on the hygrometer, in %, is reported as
20 %
